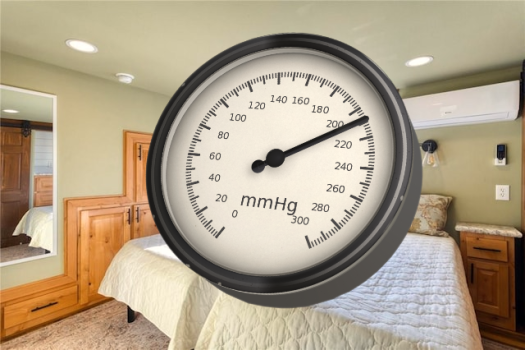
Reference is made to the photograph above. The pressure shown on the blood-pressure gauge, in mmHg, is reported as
210 mmHg
